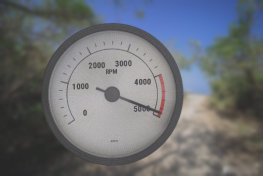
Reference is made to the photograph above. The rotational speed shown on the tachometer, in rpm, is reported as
4900 rpm
